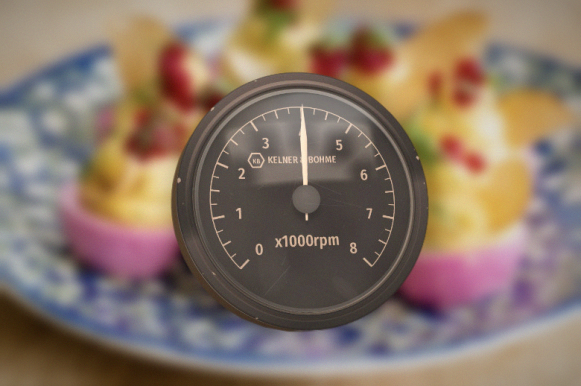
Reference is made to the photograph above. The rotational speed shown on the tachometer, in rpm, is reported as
4000 rpm
